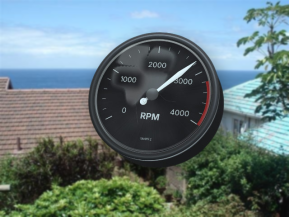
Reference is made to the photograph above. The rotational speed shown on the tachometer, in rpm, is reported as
2800 rpm
